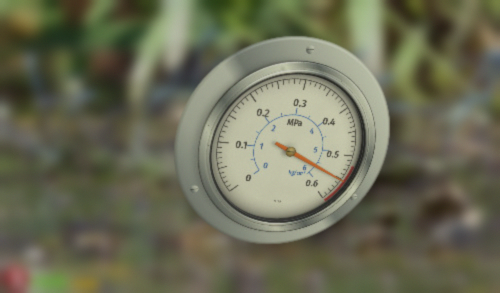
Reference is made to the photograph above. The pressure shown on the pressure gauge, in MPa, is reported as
0.55 MPa
